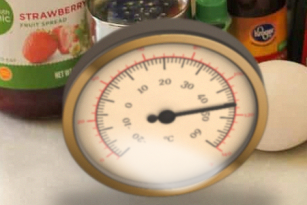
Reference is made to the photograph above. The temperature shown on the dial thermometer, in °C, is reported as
45 °C
